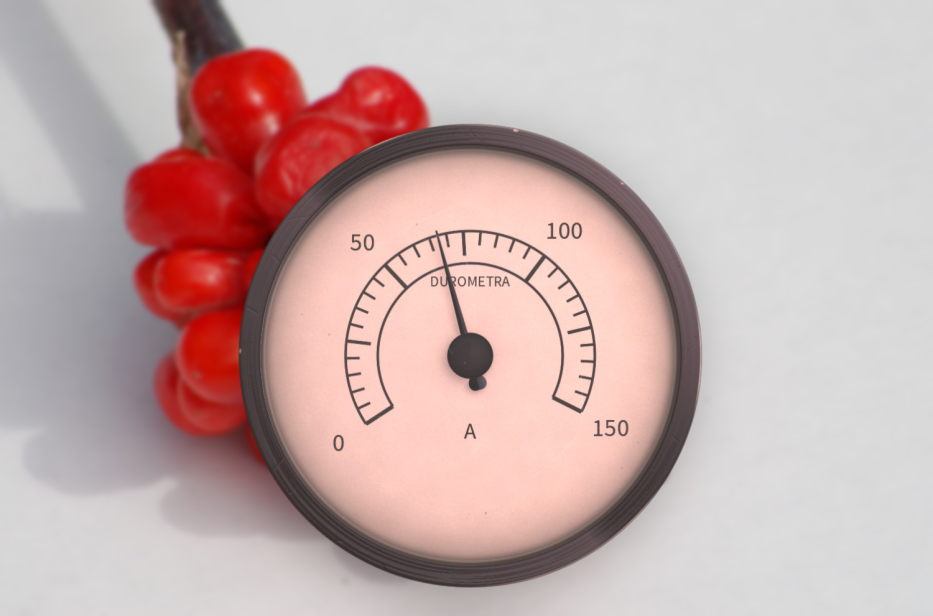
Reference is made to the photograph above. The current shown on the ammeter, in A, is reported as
67.5 A
